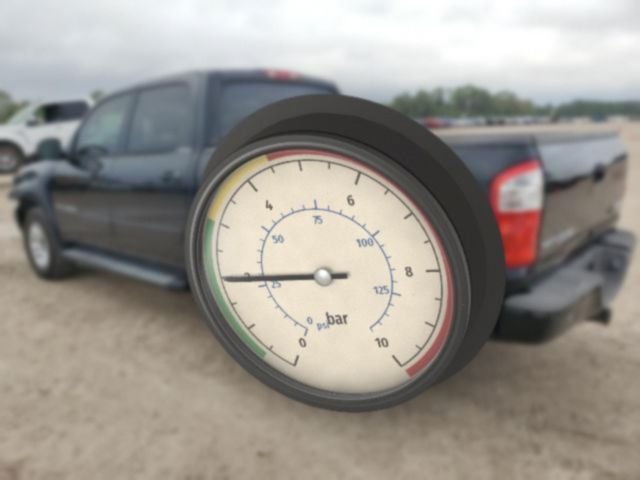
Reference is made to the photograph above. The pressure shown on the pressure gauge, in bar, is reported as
2 bar
